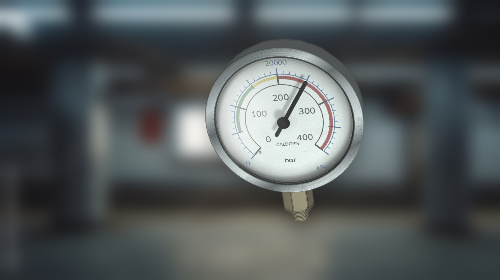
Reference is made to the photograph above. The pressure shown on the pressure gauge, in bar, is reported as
250 bar
